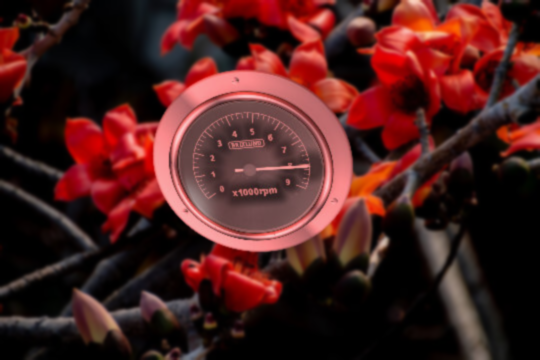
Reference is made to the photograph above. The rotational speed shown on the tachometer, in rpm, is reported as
8000 rpm
